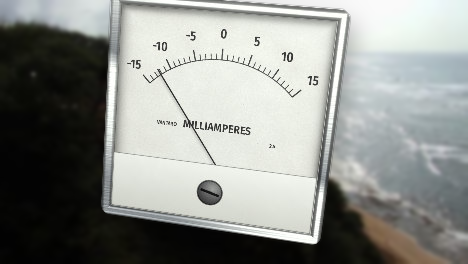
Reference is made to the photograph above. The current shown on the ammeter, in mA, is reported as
-12 mA
